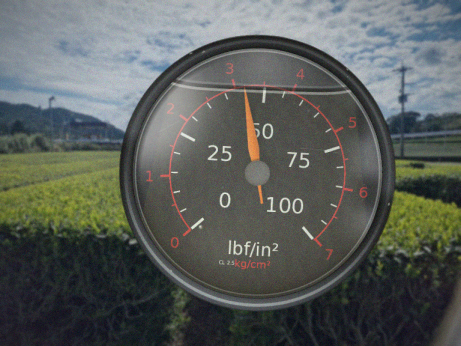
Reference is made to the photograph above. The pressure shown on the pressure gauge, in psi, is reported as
45 psi
